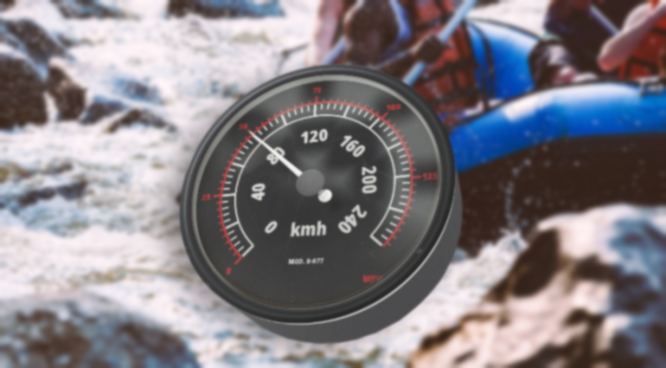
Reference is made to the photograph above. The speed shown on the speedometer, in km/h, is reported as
80 km/h
